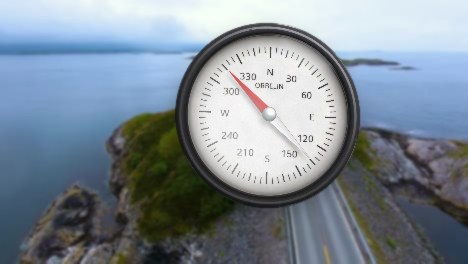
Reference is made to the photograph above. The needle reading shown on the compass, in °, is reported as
315 °
